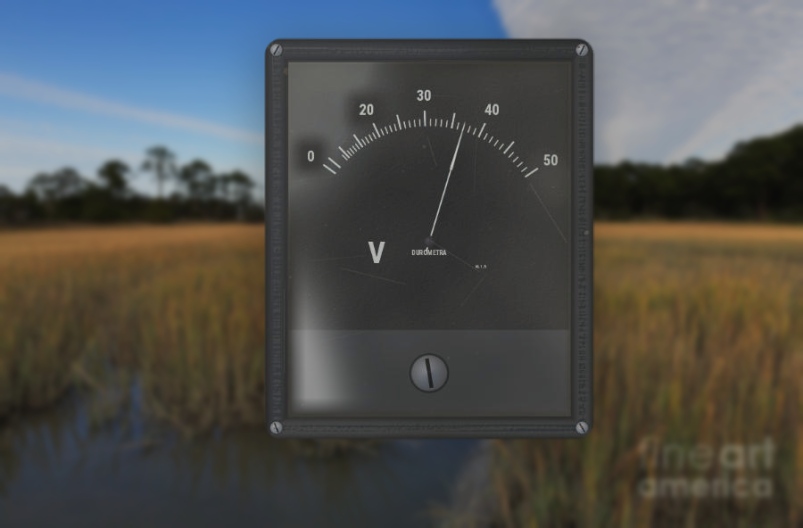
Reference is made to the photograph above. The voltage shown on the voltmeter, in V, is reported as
37 V
